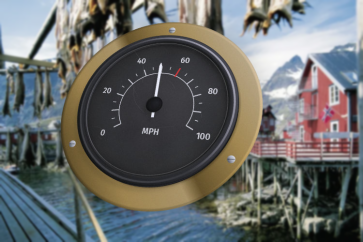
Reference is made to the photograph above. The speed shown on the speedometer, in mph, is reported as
50 mph
